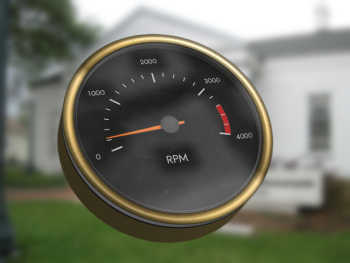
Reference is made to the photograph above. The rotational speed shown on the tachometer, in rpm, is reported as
200 rpm
